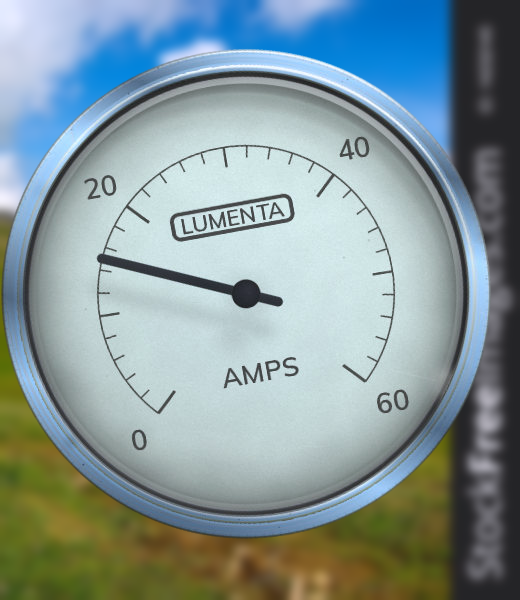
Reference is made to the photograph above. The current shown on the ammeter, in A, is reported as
15 A
